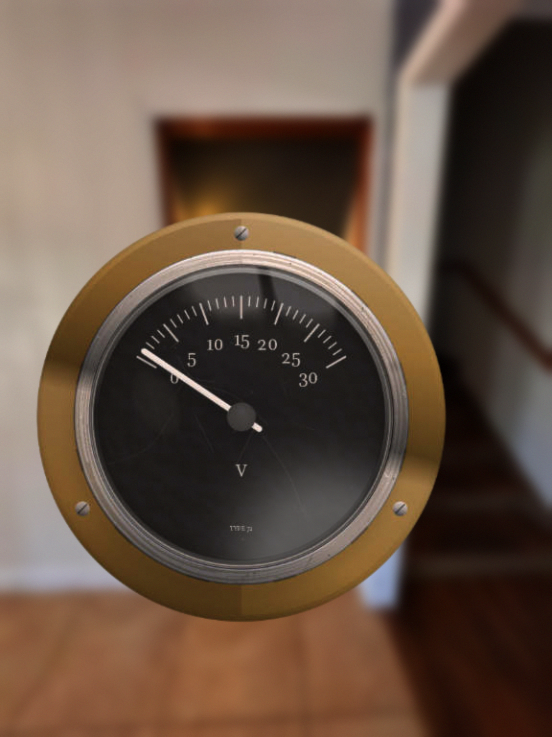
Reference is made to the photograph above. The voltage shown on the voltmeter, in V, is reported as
1 V
